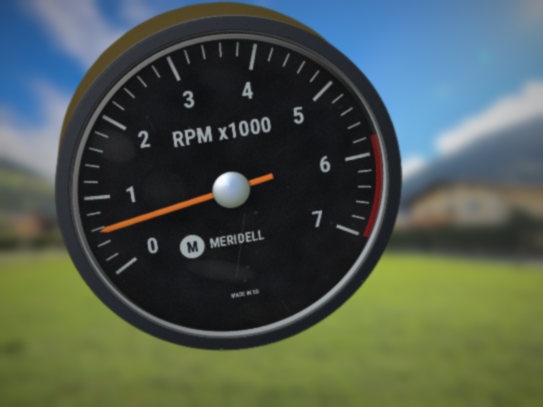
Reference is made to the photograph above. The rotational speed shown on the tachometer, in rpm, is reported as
600 rpm
